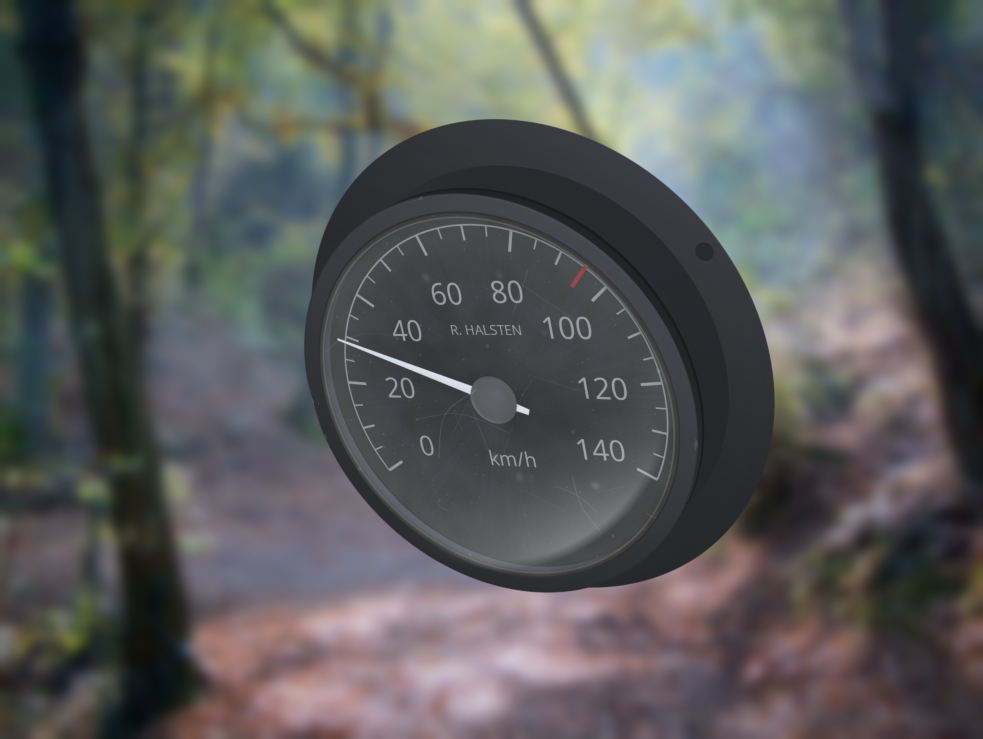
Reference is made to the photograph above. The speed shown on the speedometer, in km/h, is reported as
30 km/h
